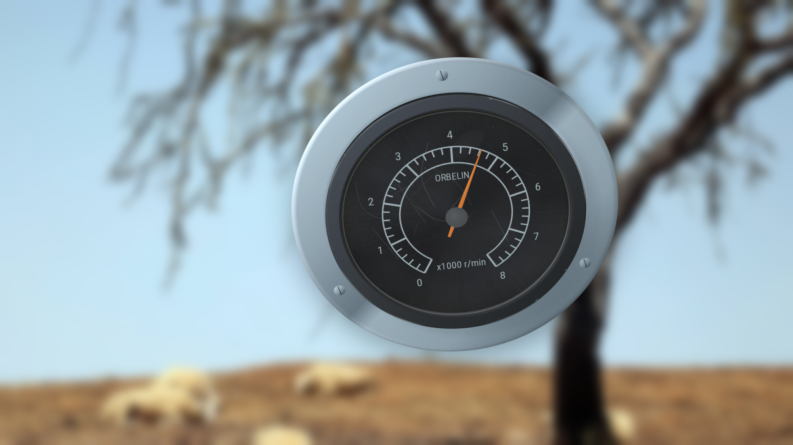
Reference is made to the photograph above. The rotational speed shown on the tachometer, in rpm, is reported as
4600 rpm
